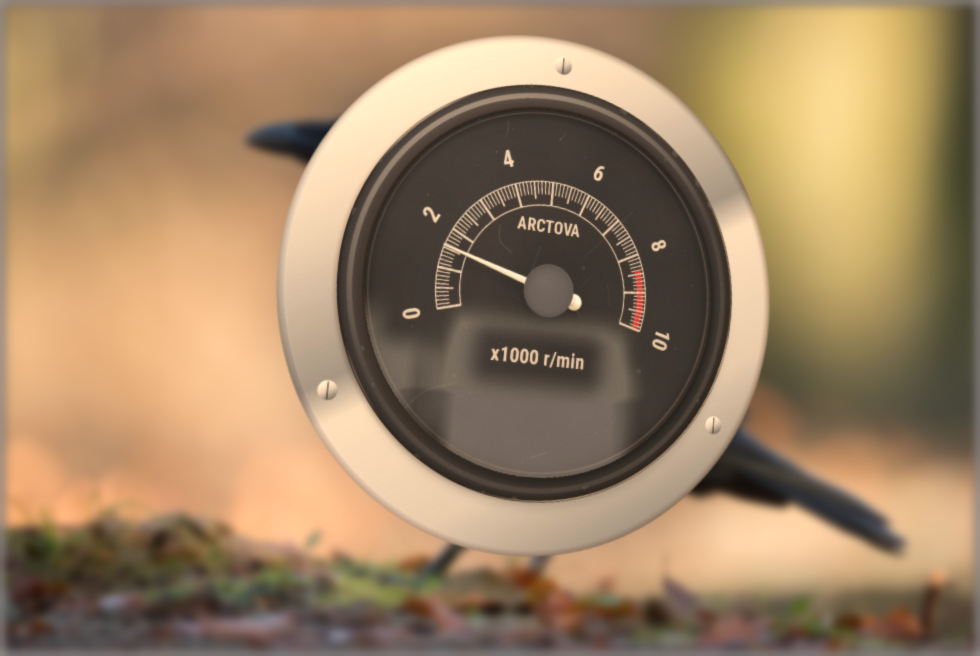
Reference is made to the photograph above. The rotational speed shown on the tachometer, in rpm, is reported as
1500 rpm
